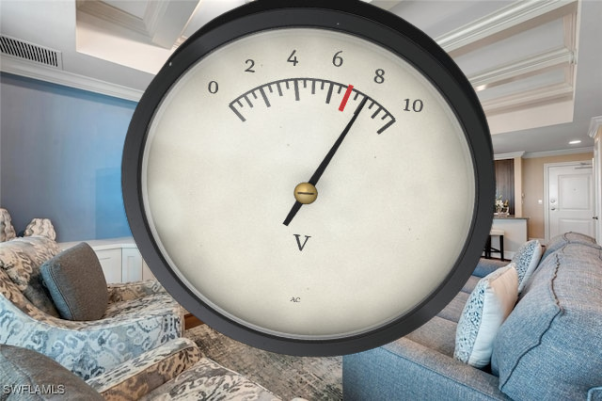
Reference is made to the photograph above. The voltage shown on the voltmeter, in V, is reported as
8 V
